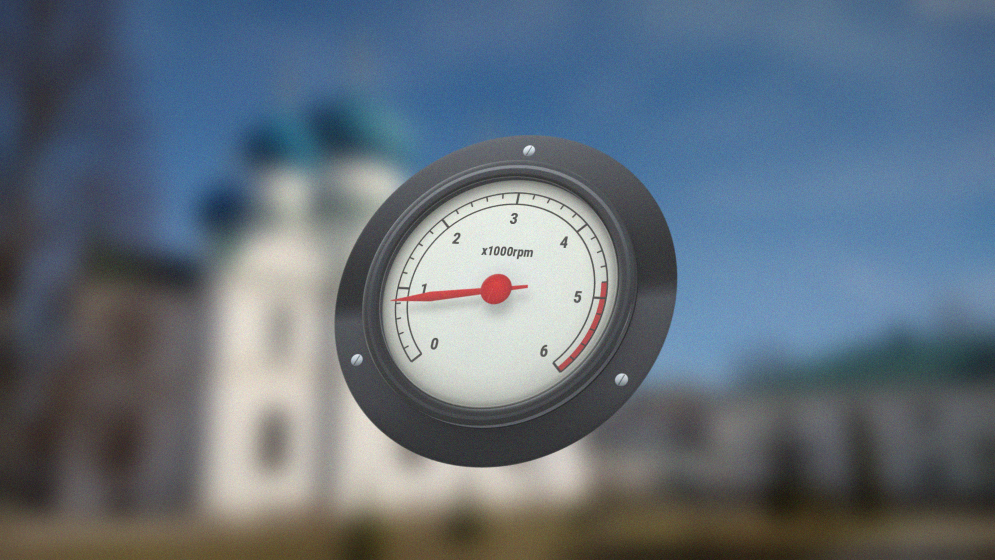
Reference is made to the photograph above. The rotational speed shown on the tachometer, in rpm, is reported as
800 rpm
